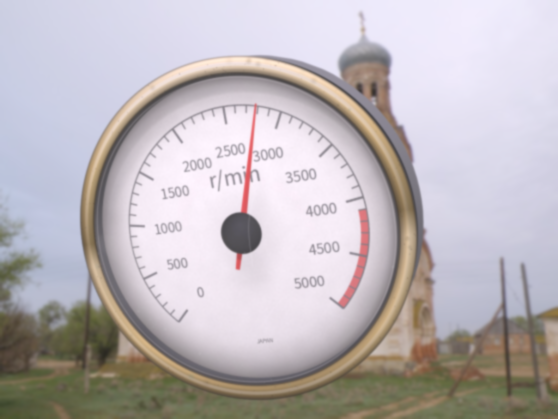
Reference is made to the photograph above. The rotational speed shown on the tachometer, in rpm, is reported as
2800 rpm
